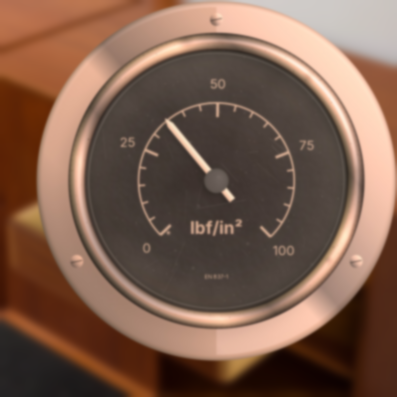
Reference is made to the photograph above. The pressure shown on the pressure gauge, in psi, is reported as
35 psi
